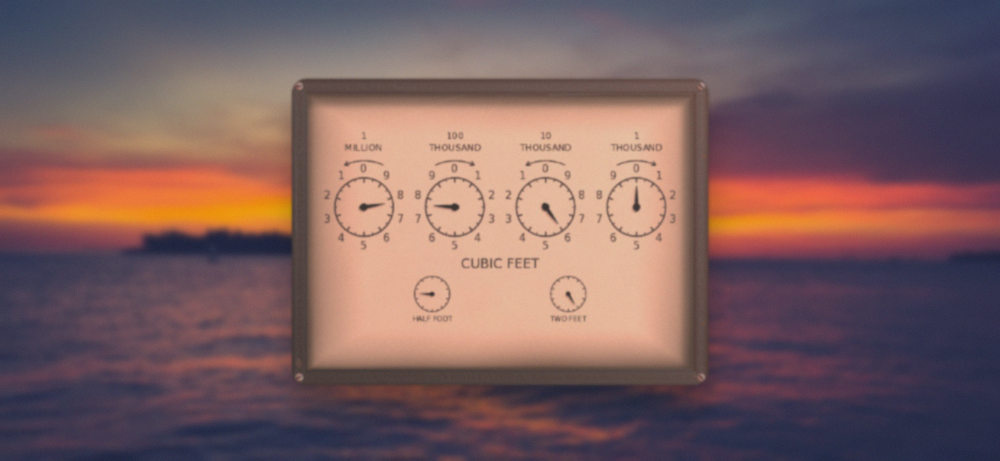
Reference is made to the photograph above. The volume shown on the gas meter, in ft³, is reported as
776000 ft³
